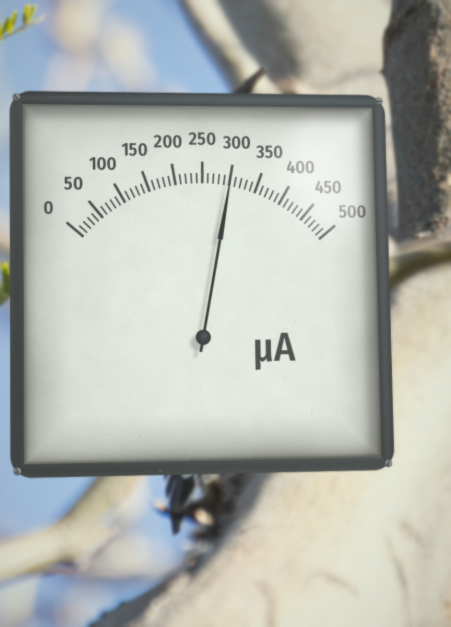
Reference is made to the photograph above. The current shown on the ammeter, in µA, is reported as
300 µA
